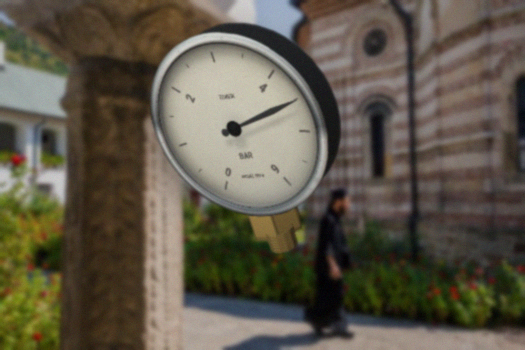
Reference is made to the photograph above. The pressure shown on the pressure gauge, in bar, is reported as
4.5 bar
